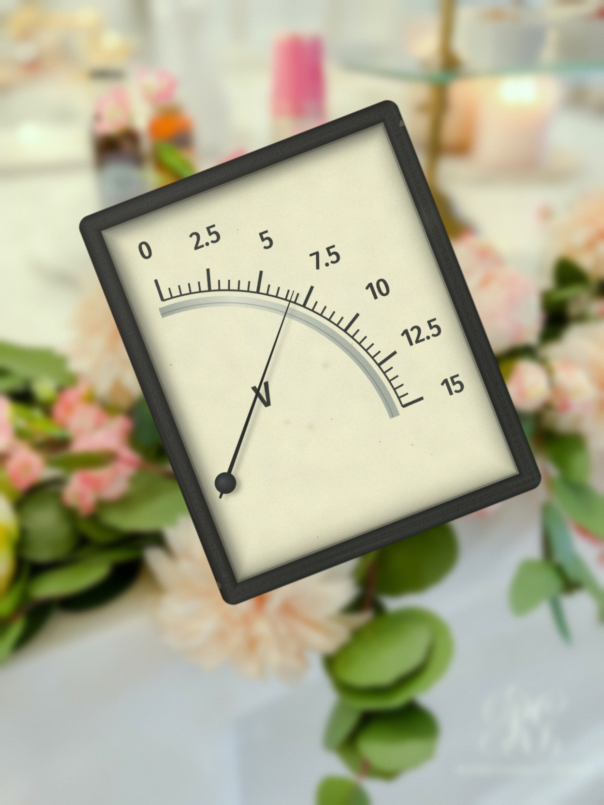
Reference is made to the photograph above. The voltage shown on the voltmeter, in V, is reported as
6.75 V
